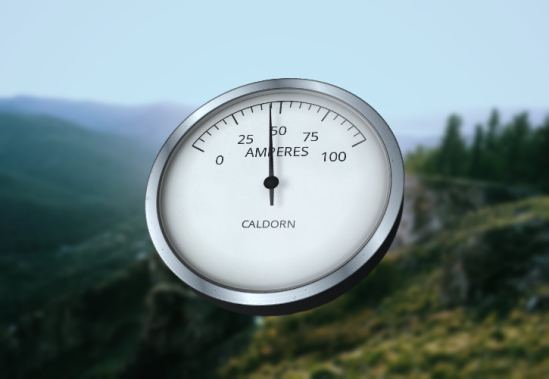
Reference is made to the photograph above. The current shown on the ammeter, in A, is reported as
45 A
